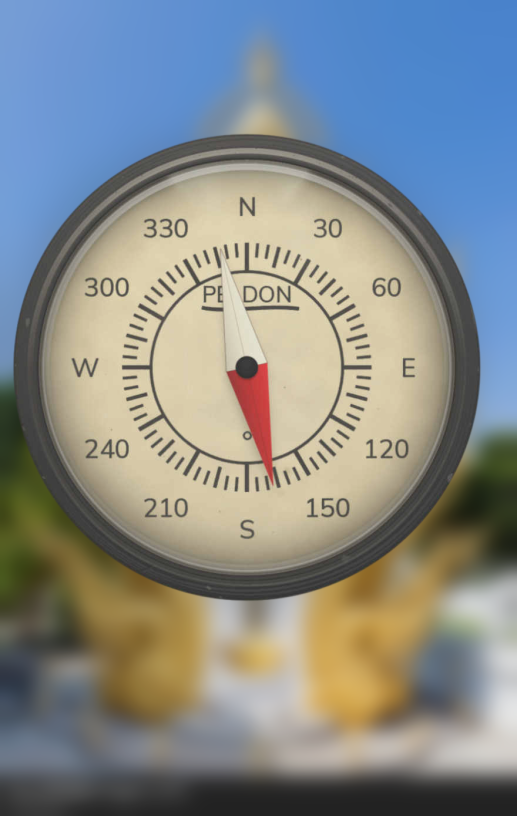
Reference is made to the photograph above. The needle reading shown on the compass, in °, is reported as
167.5 °
